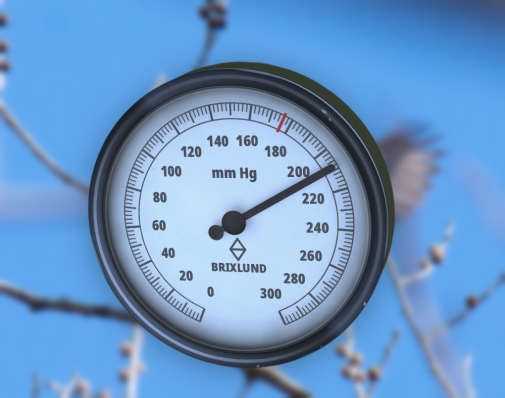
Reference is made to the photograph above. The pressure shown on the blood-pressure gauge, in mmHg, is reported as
208 mmHg
